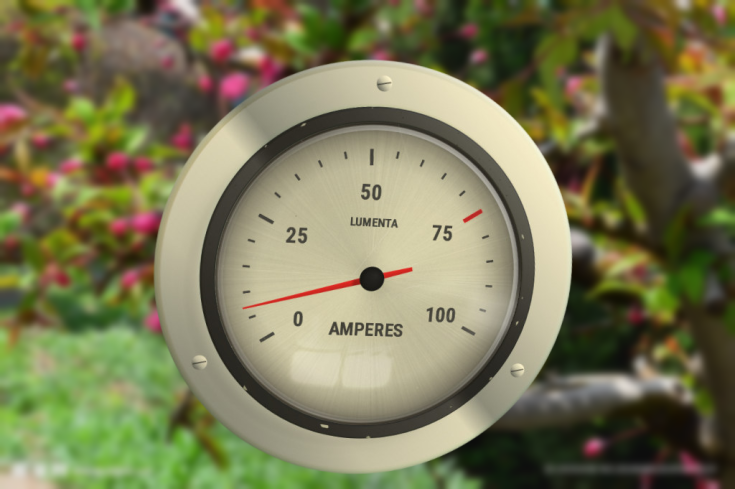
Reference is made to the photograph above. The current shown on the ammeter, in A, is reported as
7.5 A
